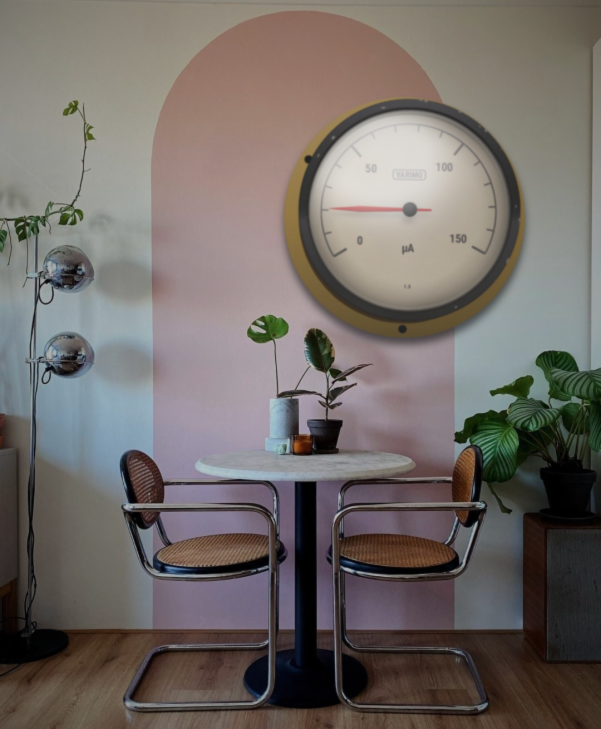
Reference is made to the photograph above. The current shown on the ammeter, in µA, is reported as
20 µA
